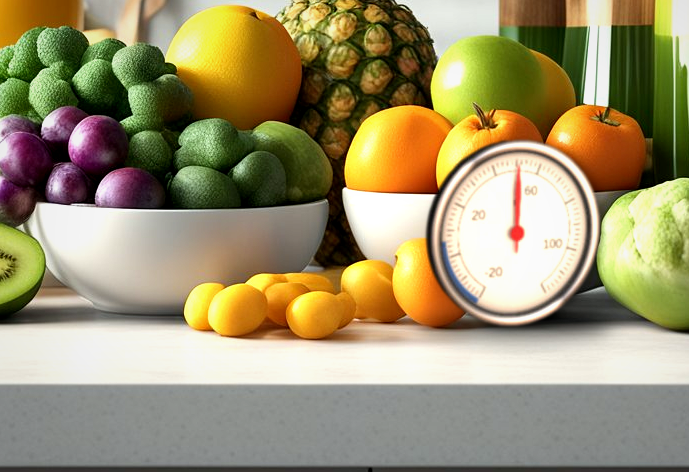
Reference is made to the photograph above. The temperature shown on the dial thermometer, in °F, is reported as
50 °F
